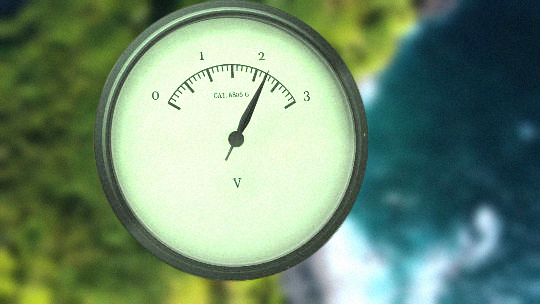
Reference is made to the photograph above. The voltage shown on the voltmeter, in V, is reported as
2.2 V
